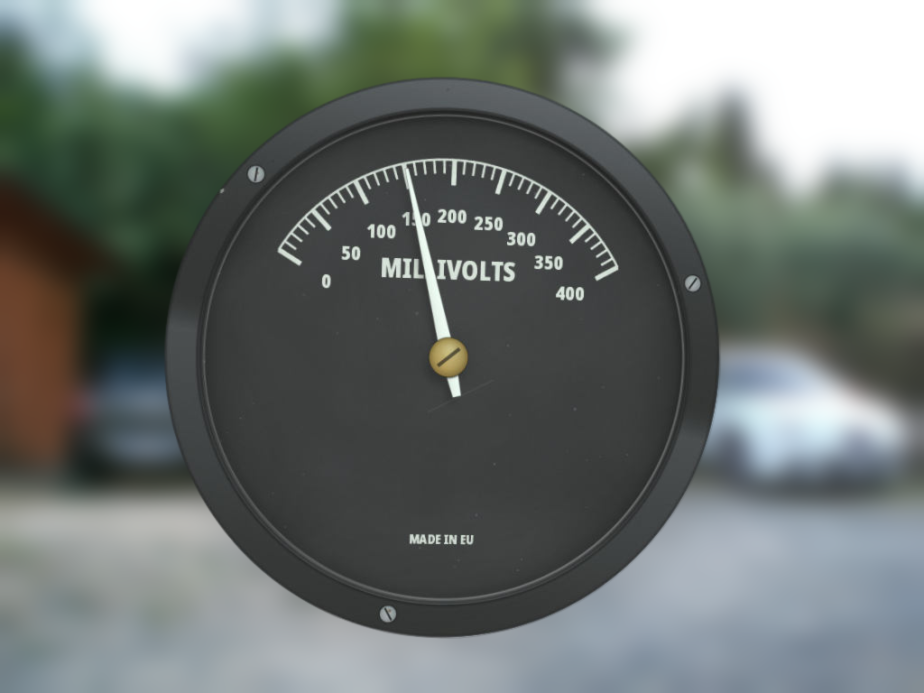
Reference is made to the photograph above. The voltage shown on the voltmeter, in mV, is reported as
150 mV
